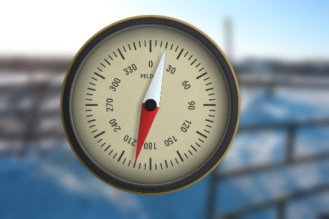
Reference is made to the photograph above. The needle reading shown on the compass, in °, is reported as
195 °
